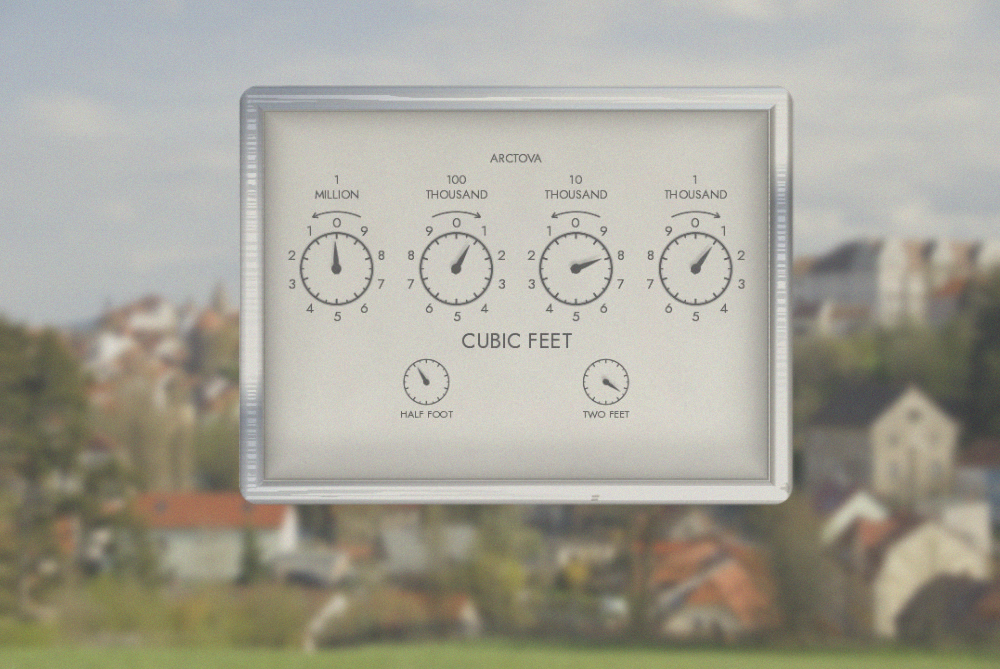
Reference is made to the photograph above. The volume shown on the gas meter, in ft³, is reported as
8100 ft³
